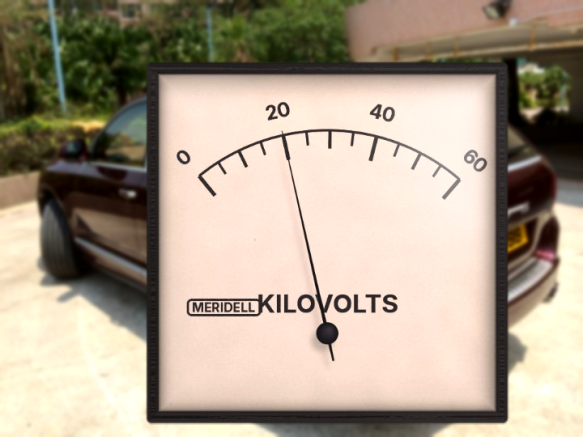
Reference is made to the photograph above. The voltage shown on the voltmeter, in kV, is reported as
20 kV
